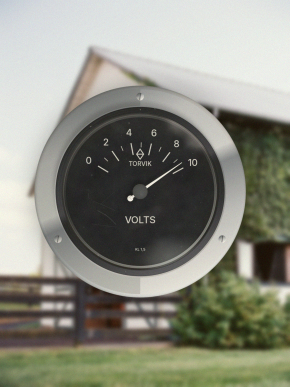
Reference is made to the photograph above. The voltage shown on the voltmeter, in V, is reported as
9.5 V
